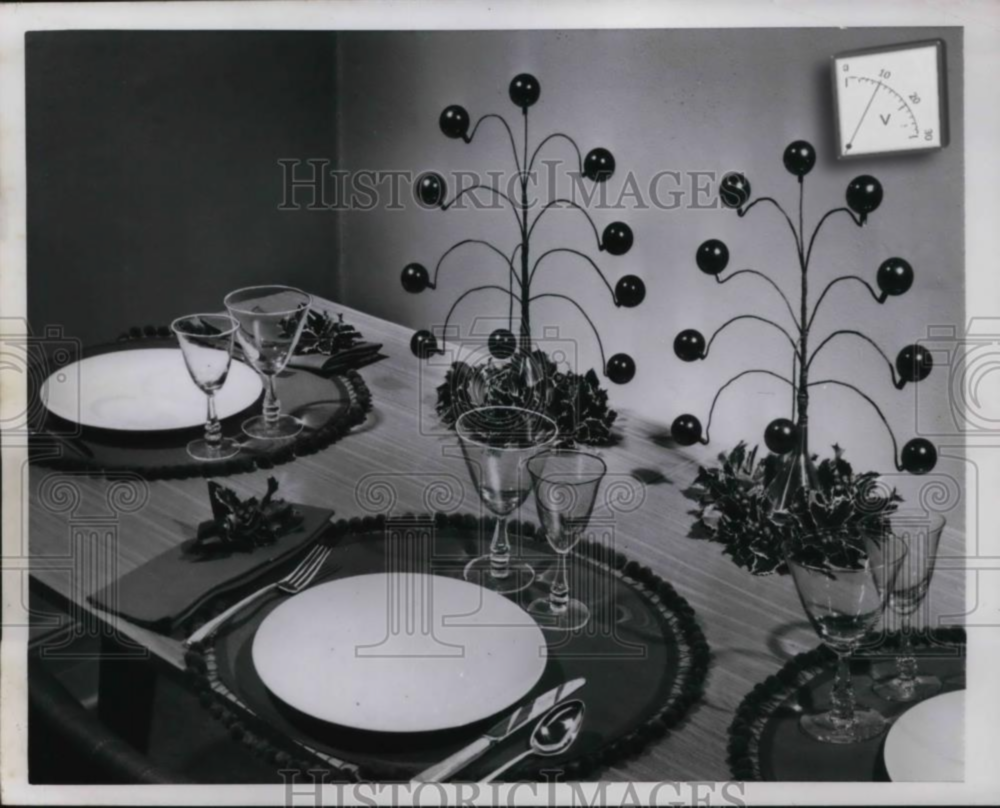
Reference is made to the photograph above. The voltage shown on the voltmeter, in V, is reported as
10 V
